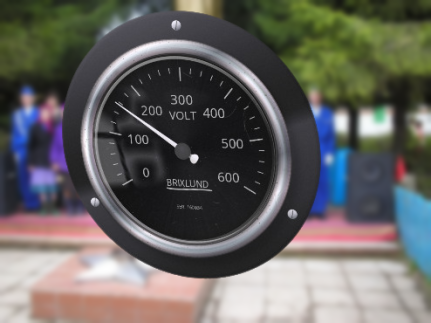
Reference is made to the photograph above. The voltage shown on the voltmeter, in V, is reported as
160 V
